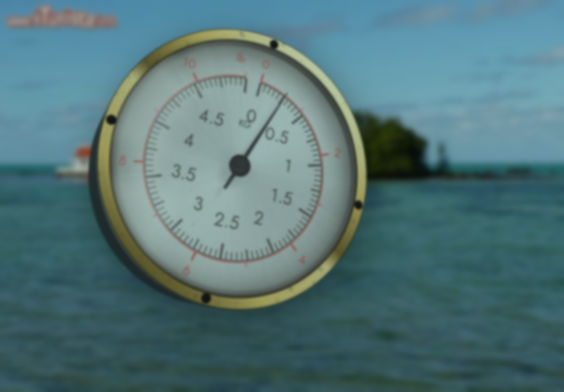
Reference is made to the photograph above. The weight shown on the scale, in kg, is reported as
0.25 kg
